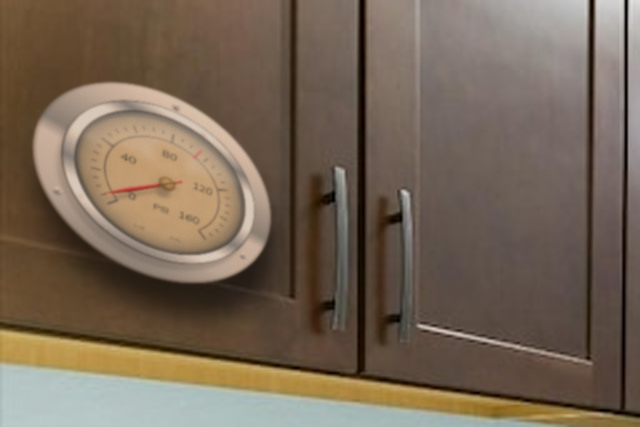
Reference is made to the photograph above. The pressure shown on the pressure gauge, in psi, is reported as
5 psi
